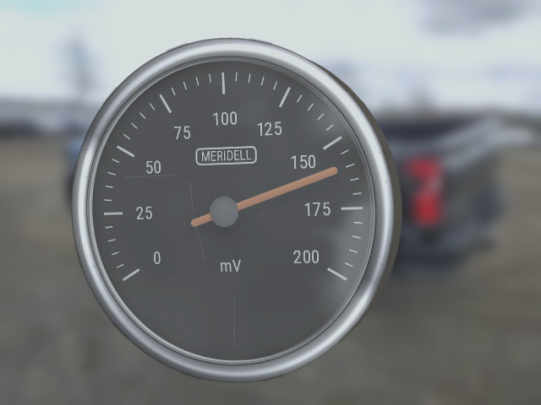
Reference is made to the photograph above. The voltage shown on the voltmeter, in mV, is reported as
160 mV
